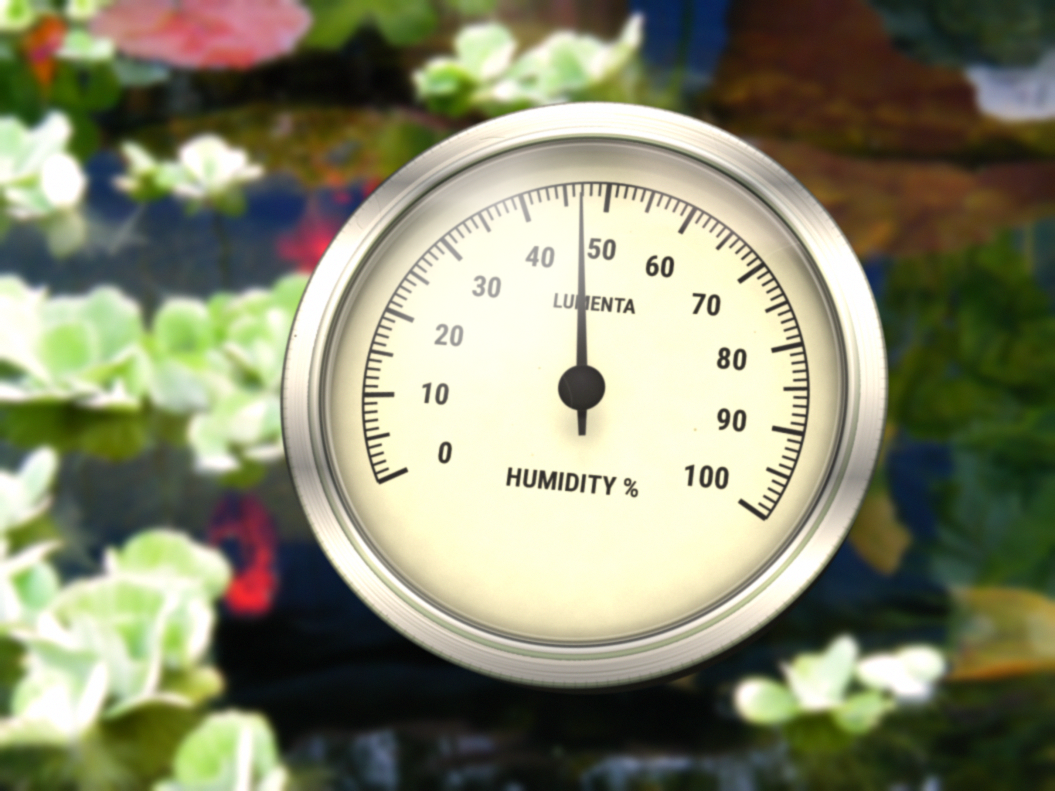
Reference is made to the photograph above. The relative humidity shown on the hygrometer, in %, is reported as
47 %
